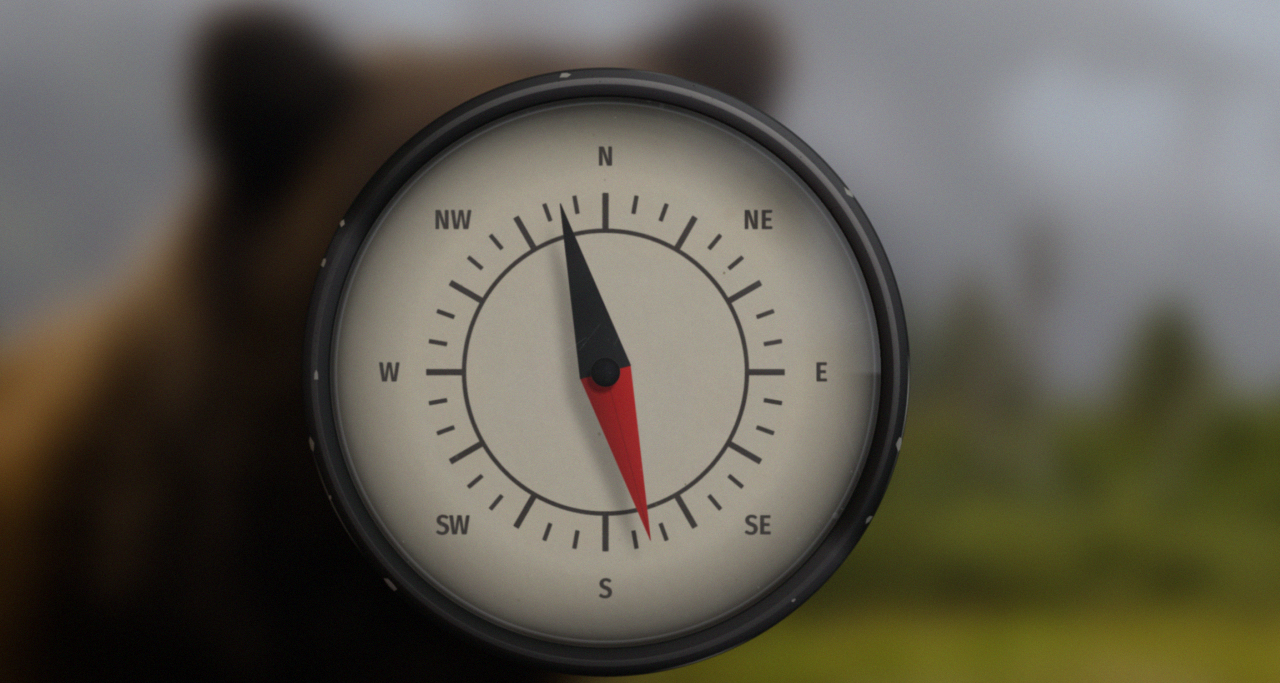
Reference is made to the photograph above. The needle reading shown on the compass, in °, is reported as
165 °
